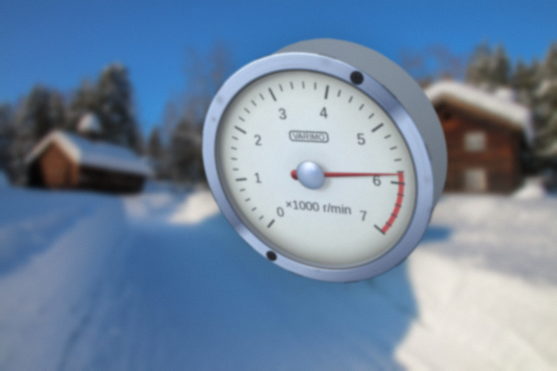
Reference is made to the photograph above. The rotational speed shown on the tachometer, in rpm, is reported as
5800 rpm
